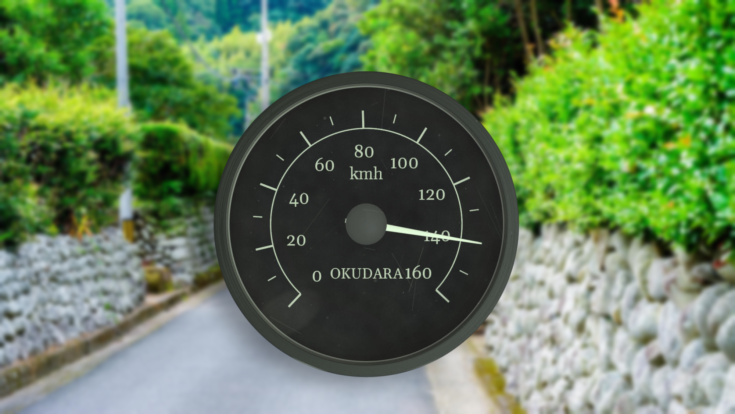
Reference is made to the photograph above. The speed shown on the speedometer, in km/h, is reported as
140 km/h
